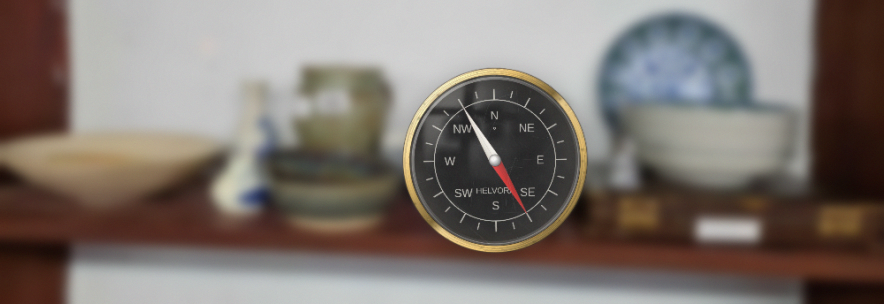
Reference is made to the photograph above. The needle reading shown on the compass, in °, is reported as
150 °
